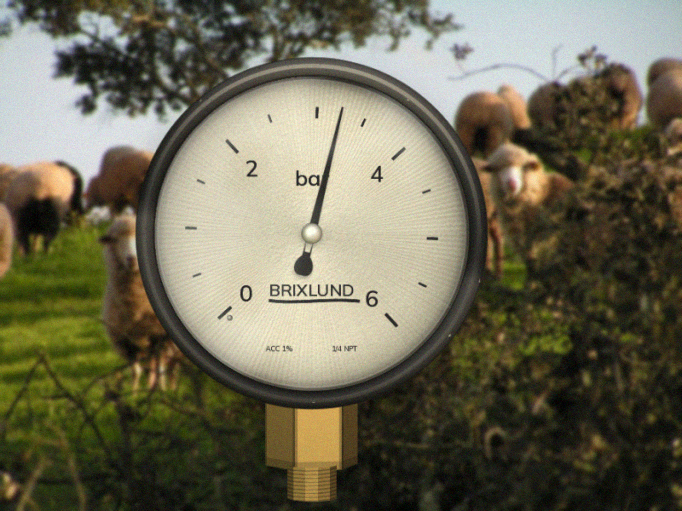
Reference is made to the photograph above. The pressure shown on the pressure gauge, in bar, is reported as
3.25 bar
